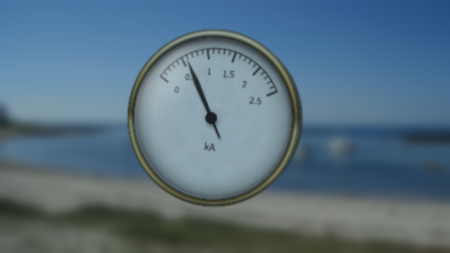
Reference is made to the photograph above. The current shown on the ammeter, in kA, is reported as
0.6 kA
